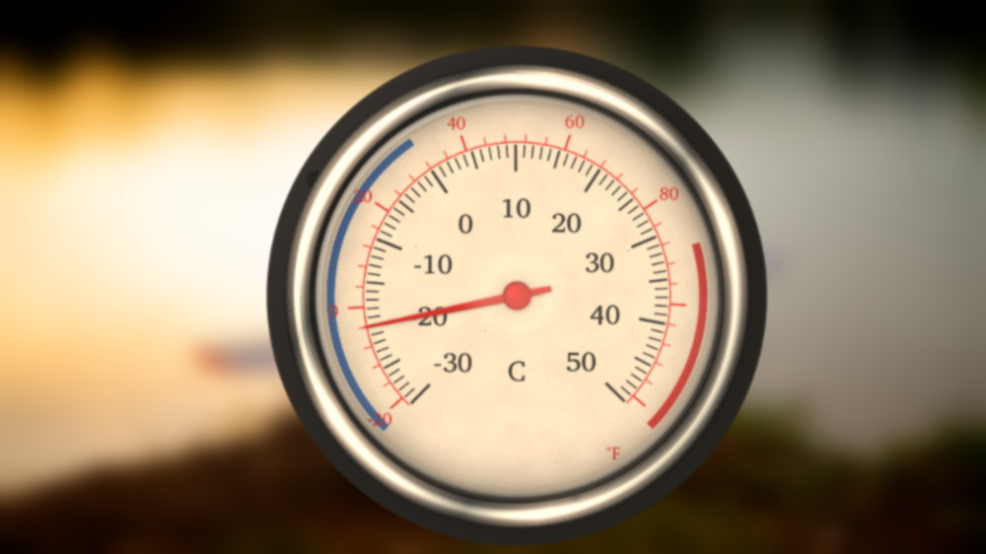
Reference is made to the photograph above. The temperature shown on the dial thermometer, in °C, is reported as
-20 °C
